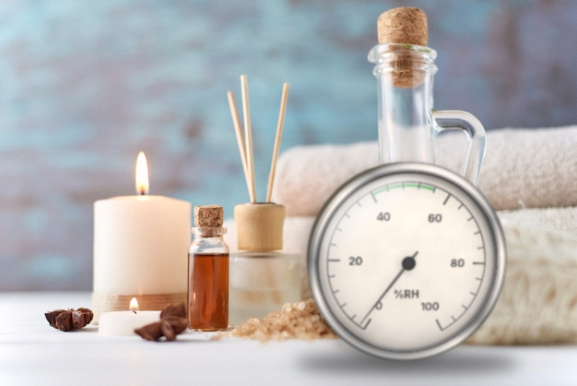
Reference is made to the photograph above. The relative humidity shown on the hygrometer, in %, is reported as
2 %
